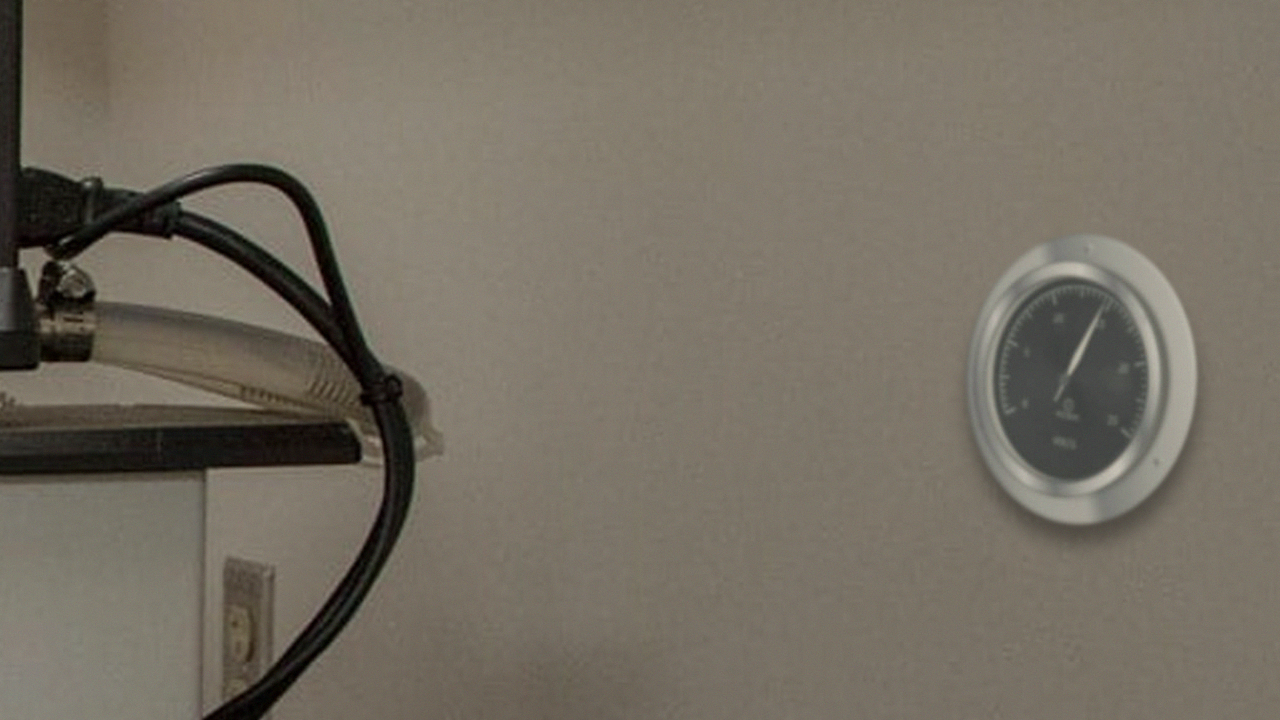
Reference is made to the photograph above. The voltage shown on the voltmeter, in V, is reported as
15 V
